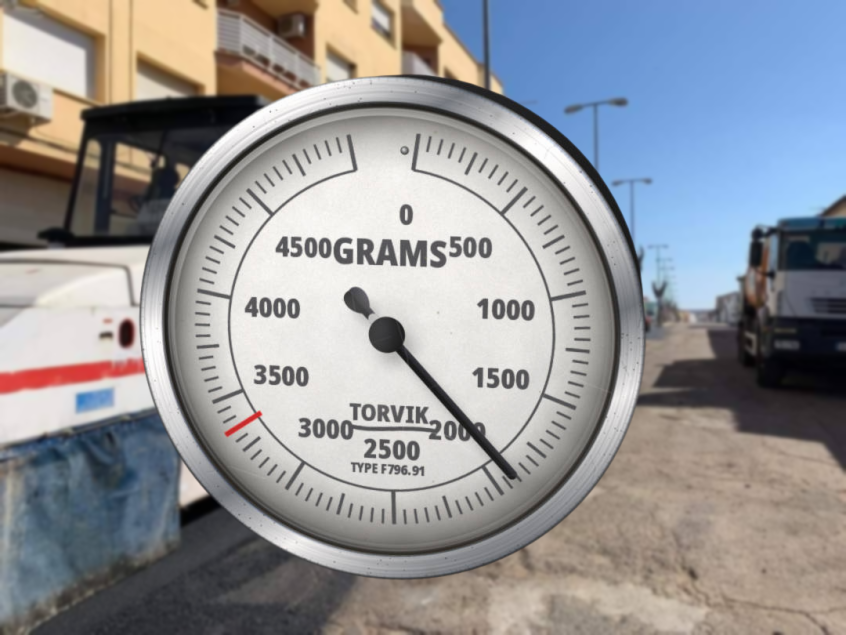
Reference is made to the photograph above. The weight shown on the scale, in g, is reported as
1900 g
